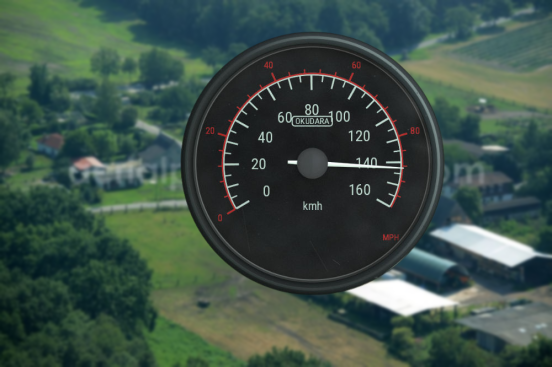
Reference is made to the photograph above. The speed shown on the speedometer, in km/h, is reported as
142.5 km/h
